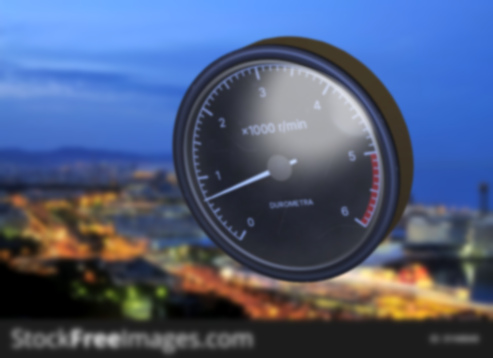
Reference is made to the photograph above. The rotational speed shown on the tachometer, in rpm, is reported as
700 rpm
